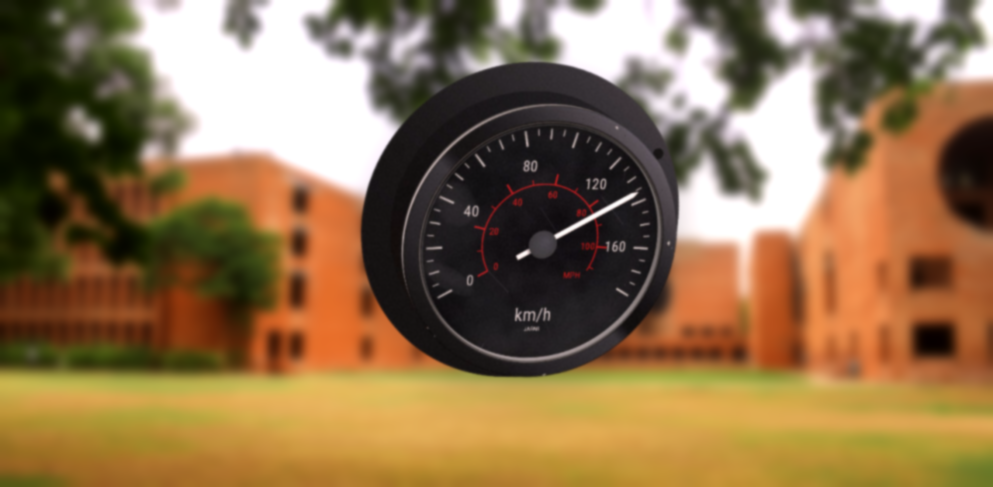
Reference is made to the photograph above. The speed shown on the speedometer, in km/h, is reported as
135 km/h
